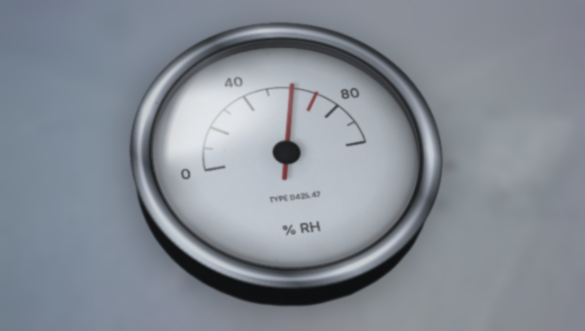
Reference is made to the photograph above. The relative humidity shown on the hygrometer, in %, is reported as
60 %
